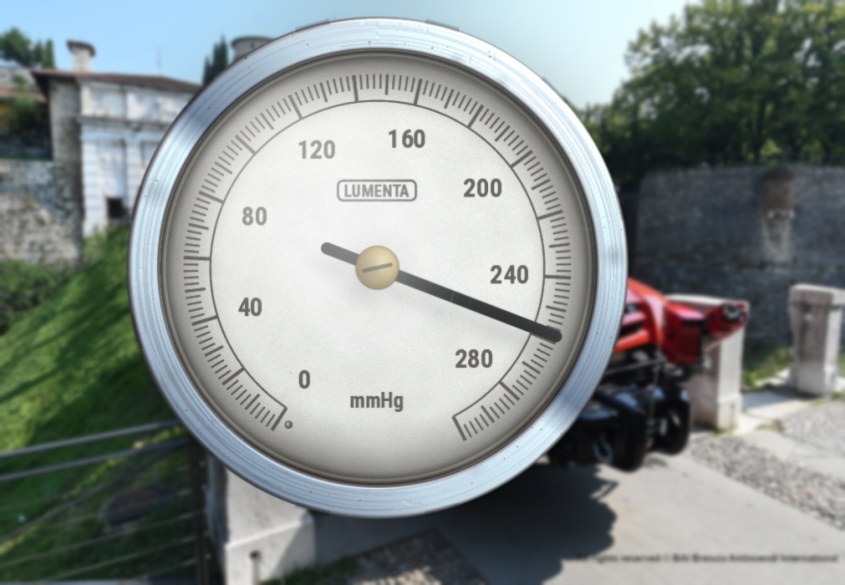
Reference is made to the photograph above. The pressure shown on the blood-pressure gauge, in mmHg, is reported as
258 mmHg
